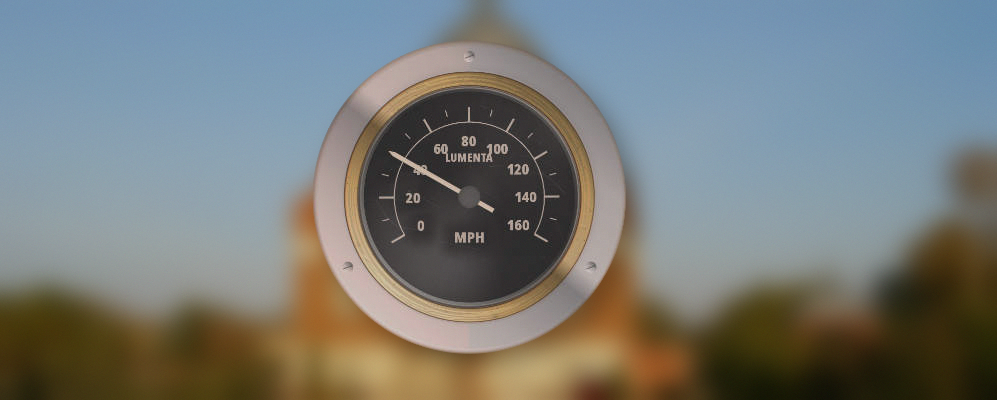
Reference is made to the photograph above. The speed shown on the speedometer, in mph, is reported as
40 mph
